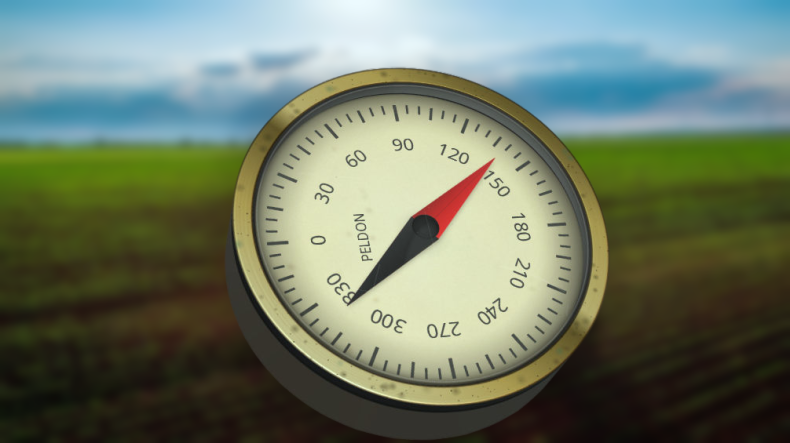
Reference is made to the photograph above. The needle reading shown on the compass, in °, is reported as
140 °
